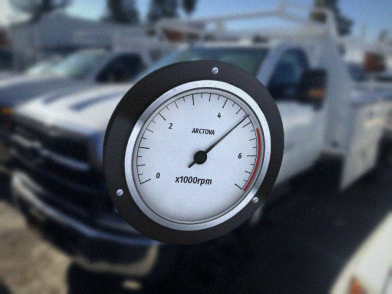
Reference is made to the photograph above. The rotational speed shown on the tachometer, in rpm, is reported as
4750 rpm
